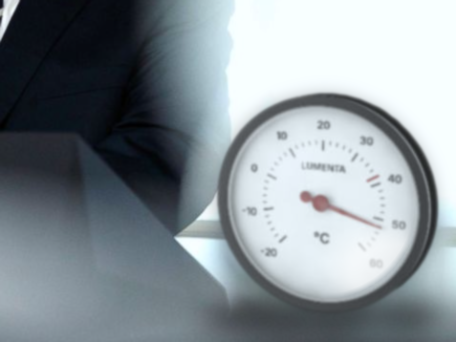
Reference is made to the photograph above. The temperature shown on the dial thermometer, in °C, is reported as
52 °C
